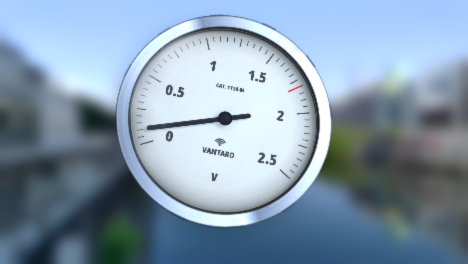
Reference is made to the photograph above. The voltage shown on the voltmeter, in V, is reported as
0.1 V
